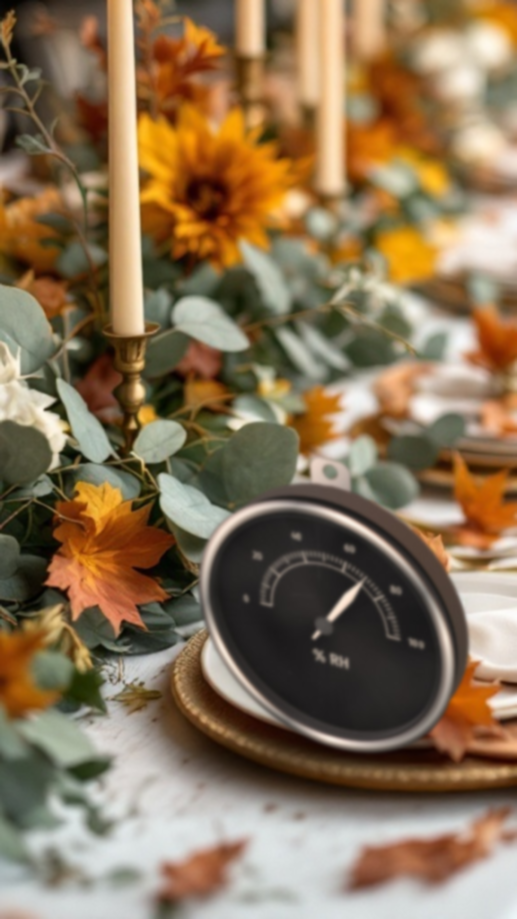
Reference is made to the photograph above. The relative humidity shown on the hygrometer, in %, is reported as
70 %
